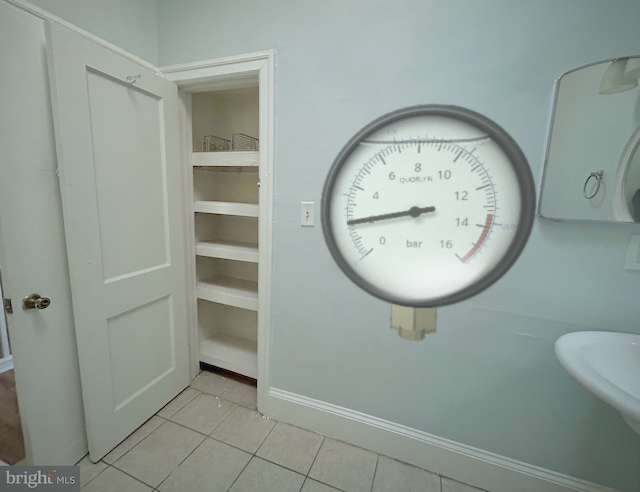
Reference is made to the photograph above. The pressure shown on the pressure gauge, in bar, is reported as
2 bar
